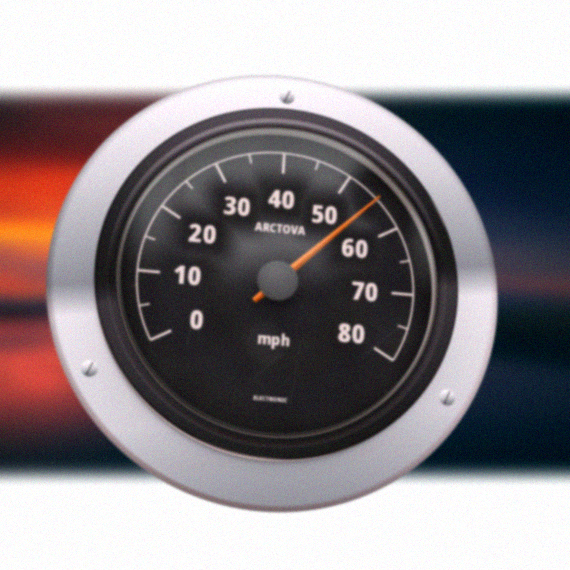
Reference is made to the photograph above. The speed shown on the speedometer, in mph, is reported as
55 mph
